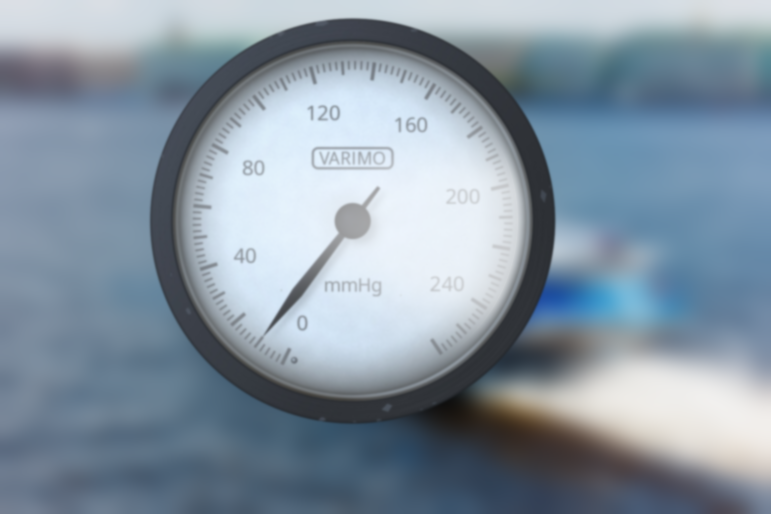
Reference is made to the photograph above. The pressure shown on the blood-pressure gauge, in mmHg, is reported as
10 mmHg
